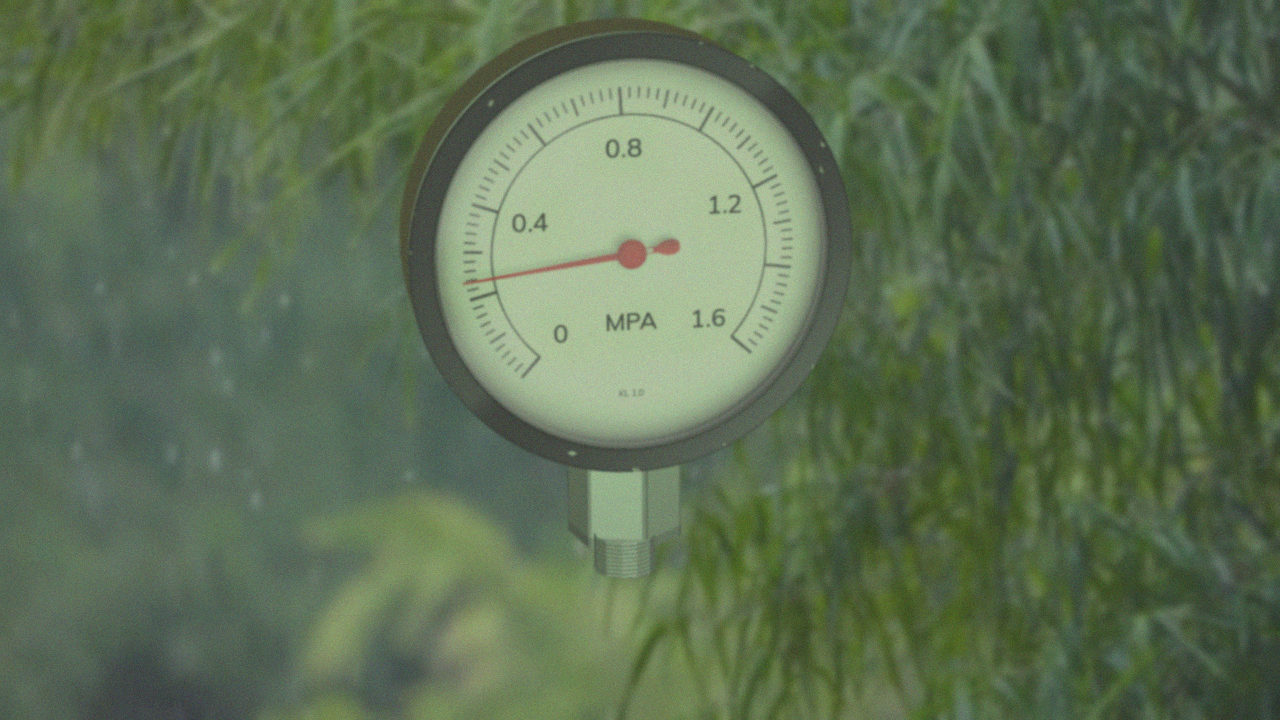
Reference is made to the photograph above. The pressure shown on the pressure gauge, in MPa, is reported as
0.24 MPa
